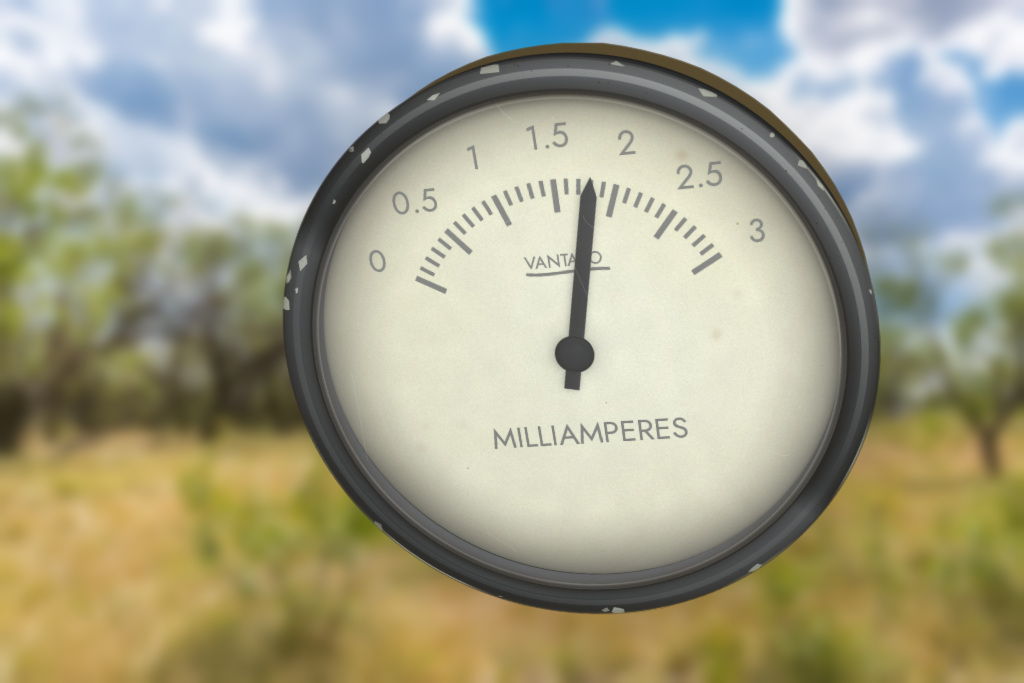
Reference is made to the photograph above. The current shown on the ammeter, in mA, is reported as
1.8 mA
